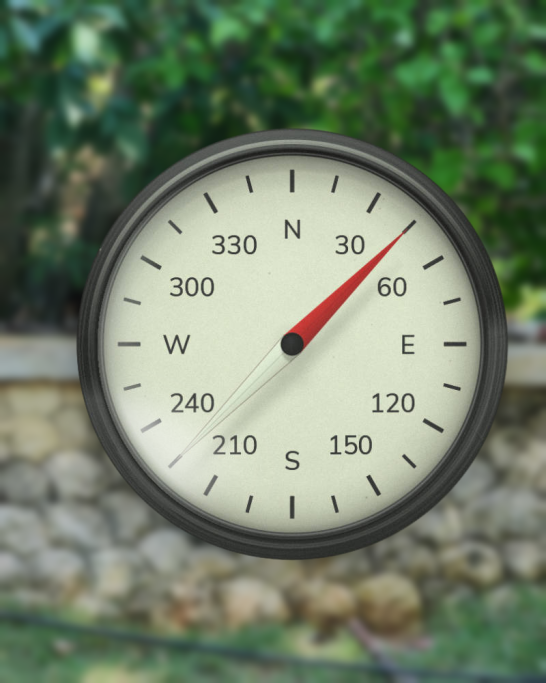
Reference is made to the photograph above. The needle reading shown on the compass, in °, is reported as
45 °
